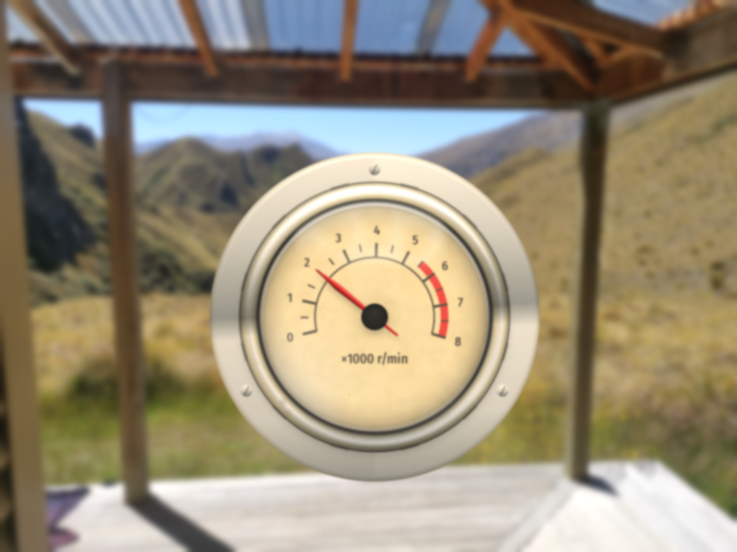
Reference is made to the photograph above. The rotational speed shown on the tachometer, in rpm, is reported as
2000 rpm
